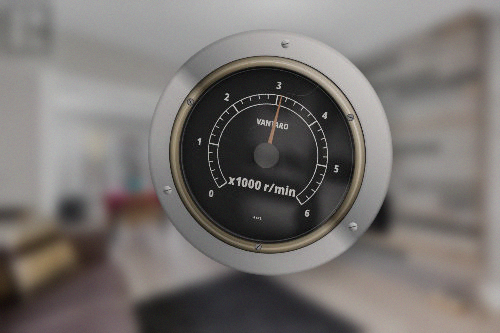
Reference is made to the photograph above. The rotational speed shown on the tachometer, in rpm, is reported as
3100 rpm
